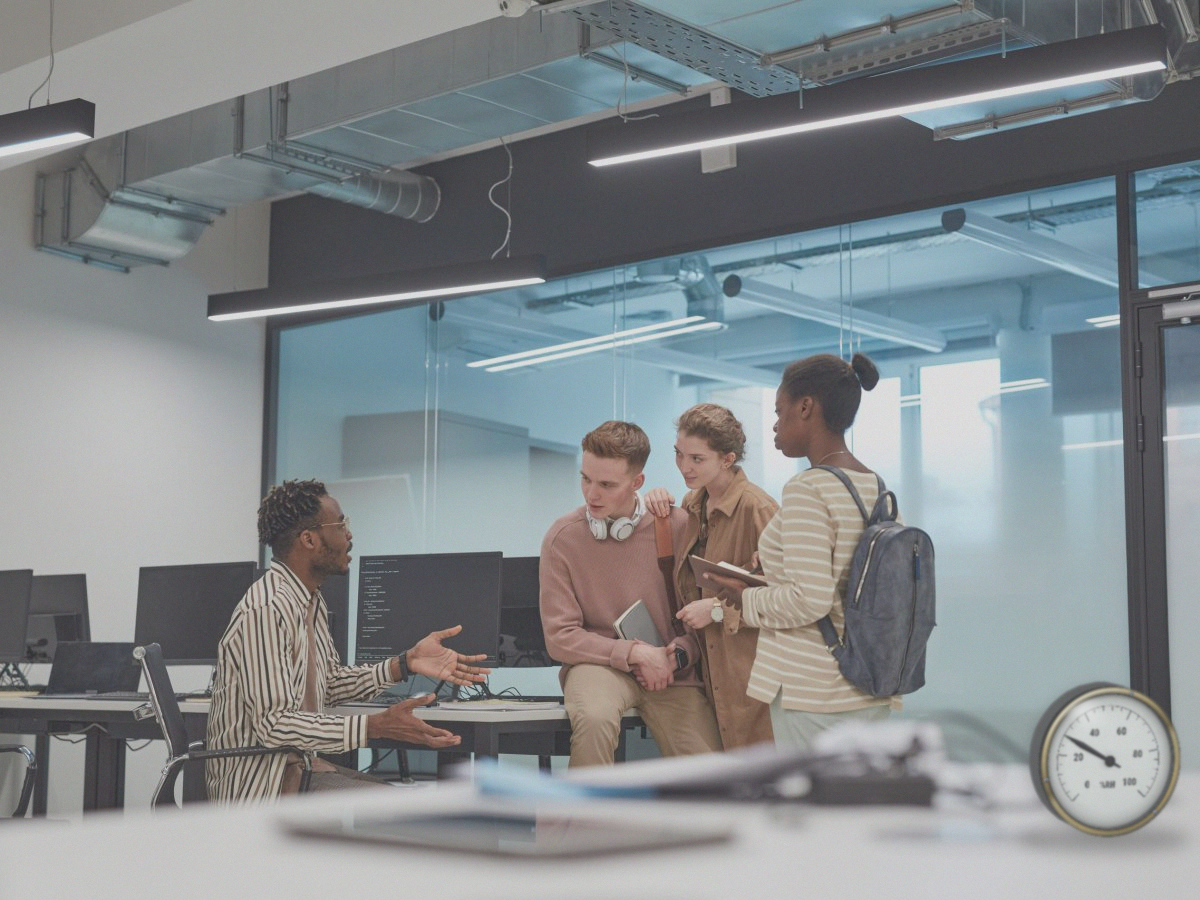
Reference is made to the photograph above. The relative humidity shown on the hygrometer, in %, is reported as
28 %
